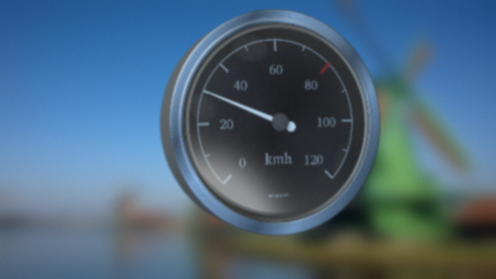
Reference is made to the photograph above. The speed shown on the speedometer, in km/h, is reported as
30 km/h
